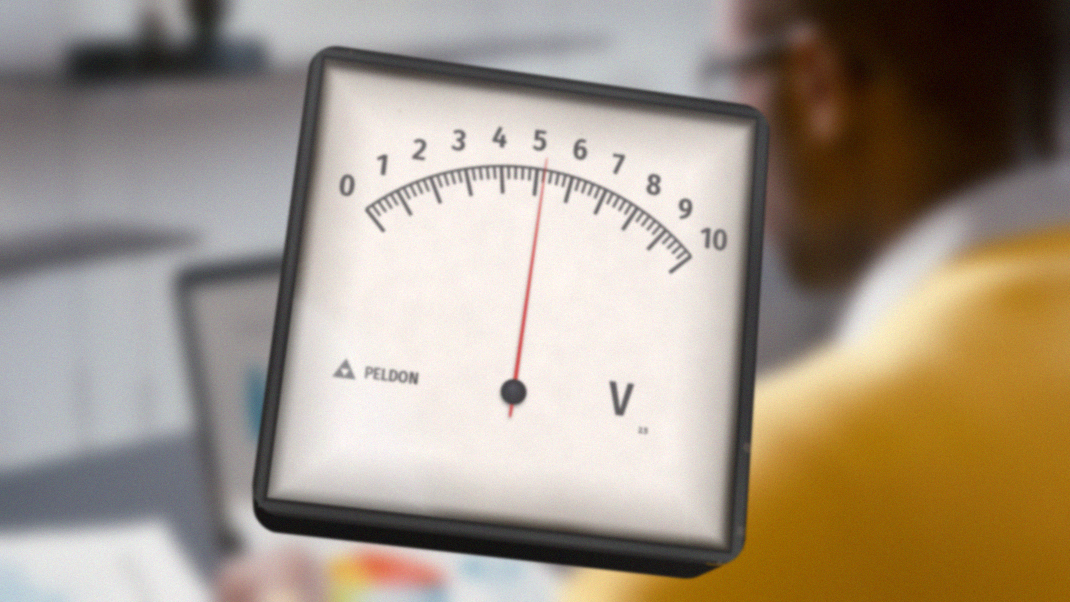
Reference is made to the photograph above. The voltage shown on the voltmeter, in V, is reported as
5.2 V
